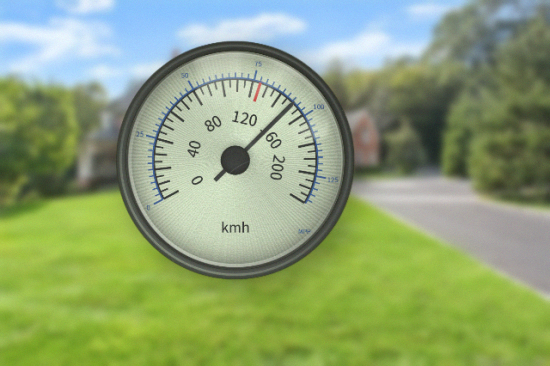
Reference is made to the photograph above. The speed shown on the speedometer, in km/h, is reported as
150 km/h
